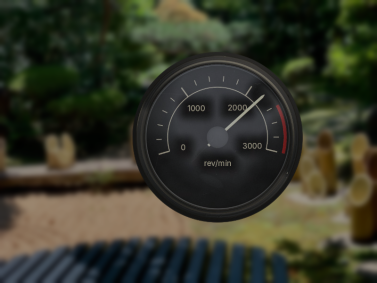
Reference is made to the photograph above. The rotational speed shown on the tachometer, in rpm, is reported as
2200 rpm
